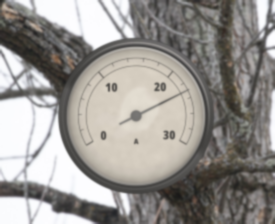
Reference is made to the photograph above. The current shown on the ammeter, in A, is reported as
23 A
